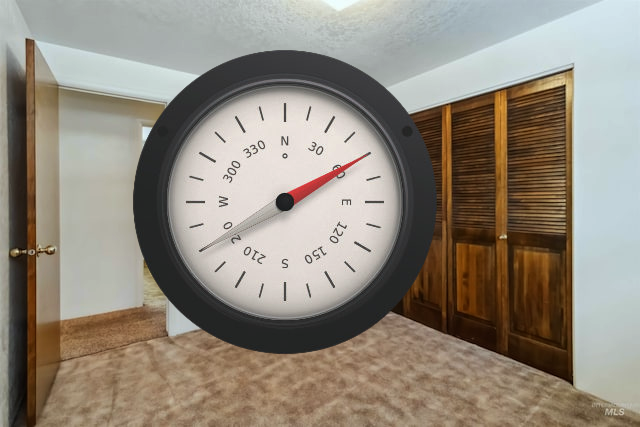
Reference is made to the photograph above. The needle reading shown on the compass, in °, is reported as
60 °
